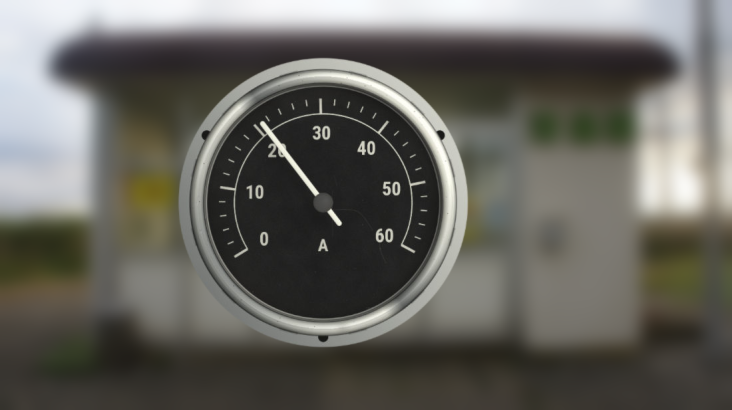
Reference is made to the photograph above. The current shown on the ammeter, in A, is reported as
21 A
